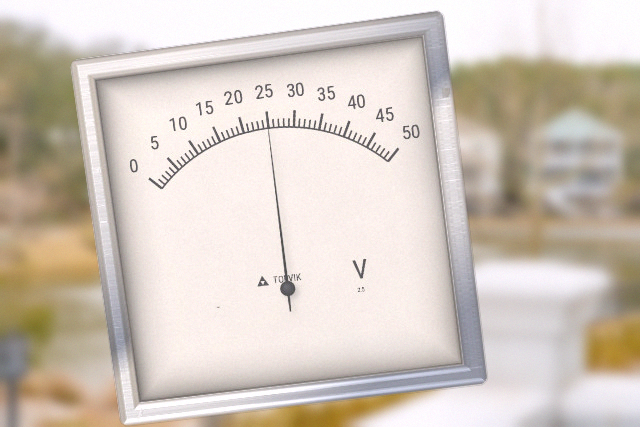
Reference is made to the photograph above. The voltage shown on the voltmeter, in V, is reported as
25 V
